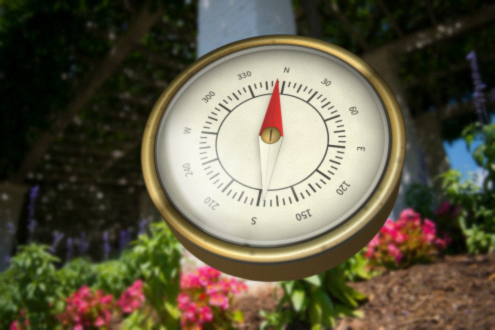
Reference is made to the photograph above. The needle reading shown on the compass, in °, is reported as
355 °
